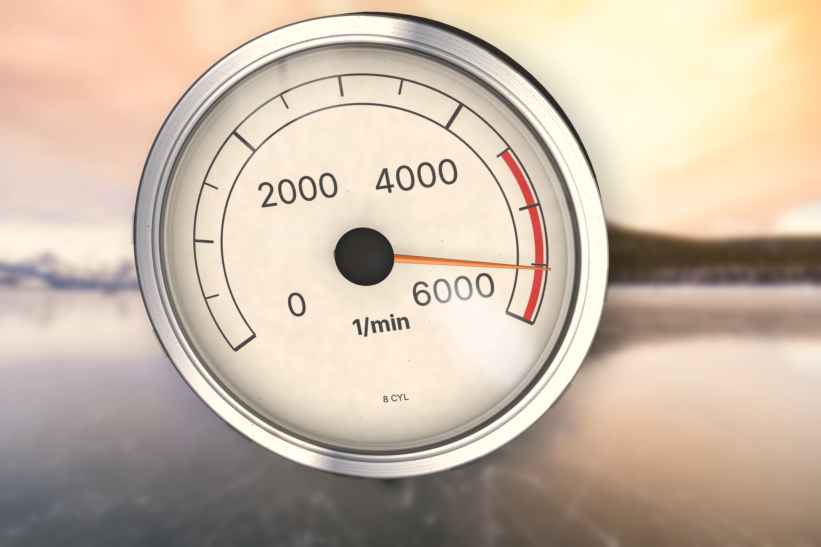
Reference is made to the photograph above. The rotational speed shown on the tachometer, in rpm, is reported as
5500 rpm
